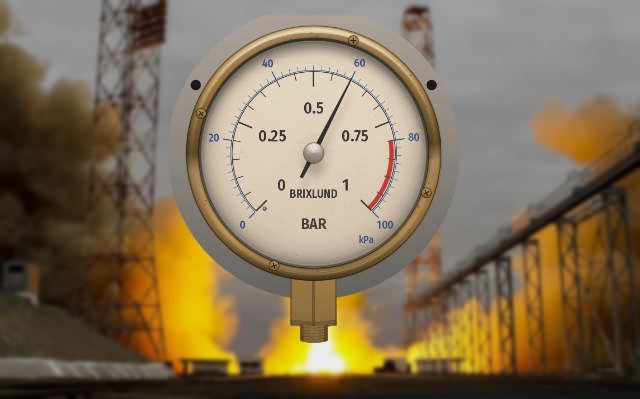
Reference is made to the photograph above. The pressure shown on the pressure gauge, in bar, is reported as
0.6 bar
